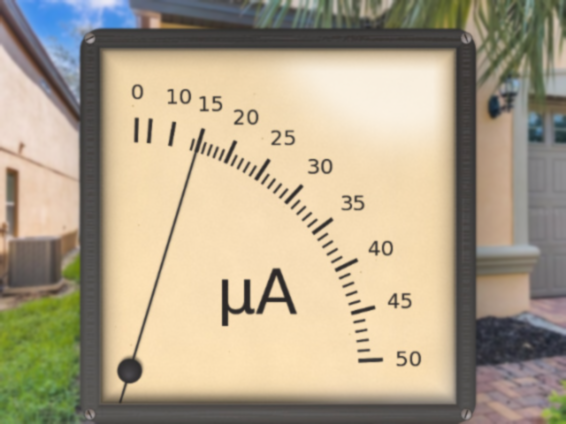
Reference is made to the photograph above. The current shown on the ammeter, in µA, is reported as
15 µA
